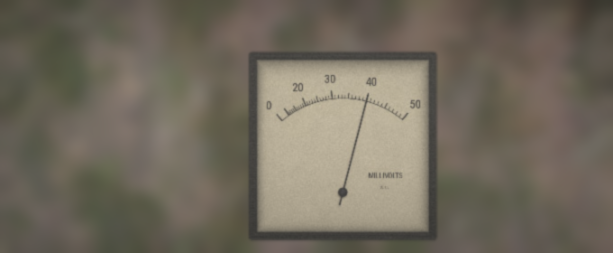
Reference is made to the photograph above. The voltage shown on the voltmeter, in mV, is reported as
40 mV
